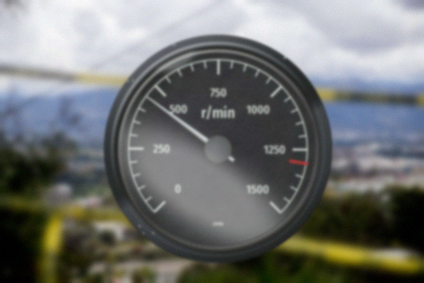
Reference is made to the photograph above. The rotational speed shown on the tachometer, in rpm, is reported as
450 rpm
